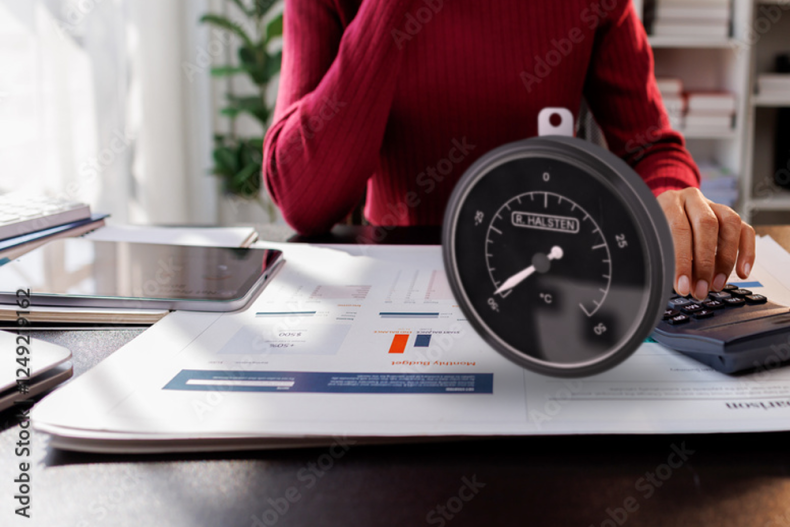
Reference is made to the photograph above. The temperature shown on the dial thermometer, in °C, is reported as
-47.5 °C
